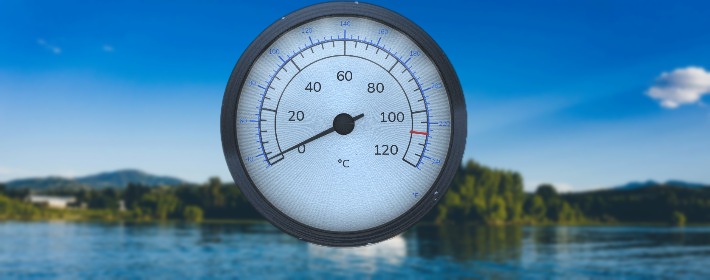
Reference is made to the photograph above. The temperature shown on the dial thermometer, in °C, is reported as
2 °C
